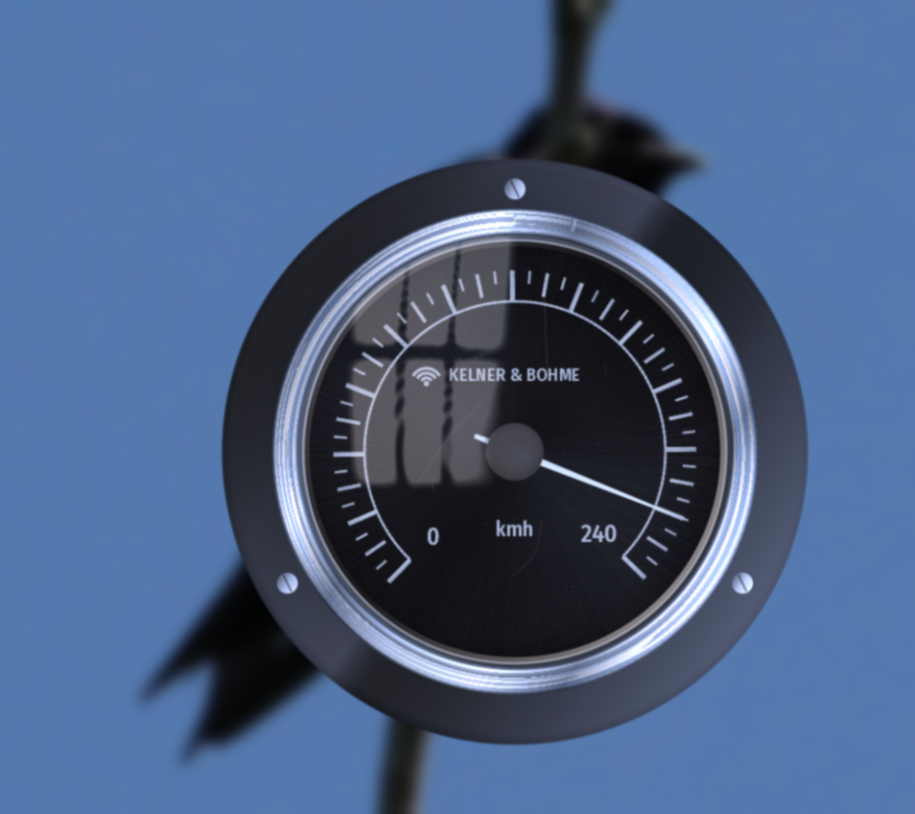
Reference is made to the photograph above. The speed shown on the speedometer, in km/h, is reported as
220 km/h
